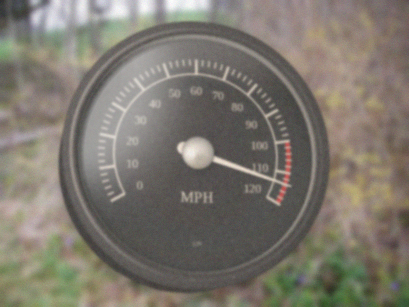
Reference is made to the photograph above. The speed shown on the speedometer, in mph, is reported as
114 mph
